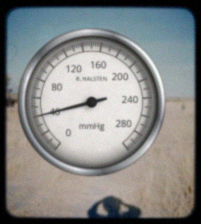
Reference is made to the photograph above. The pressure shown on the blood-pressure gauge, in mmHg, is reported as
40 mmHg
